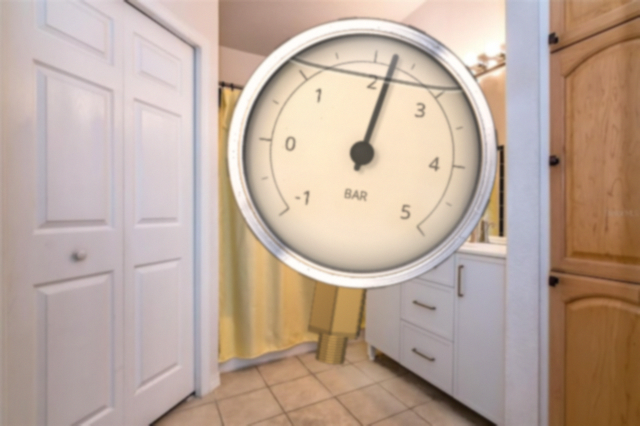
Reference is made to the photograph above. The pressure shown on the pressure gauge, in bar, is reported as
2.25 bar
